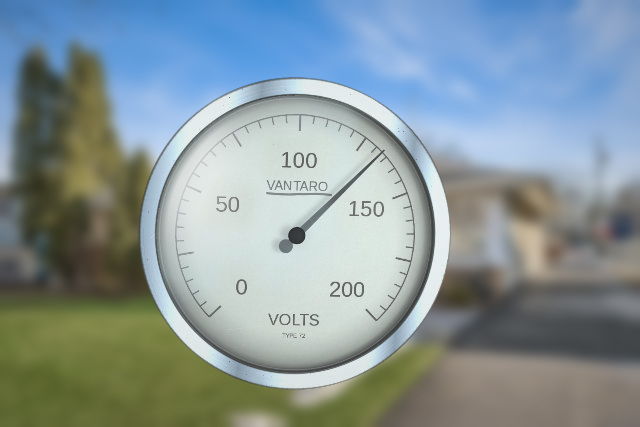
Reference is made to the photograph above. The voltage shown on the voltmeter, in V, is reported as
132.5 V
